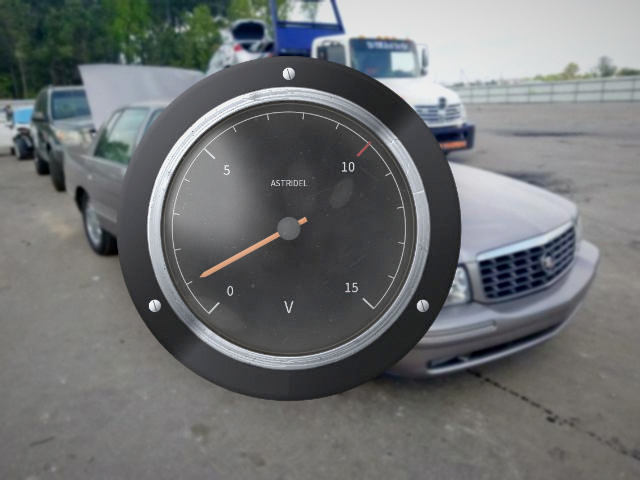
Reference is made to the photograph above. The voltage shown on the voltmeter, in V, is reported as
1 V
